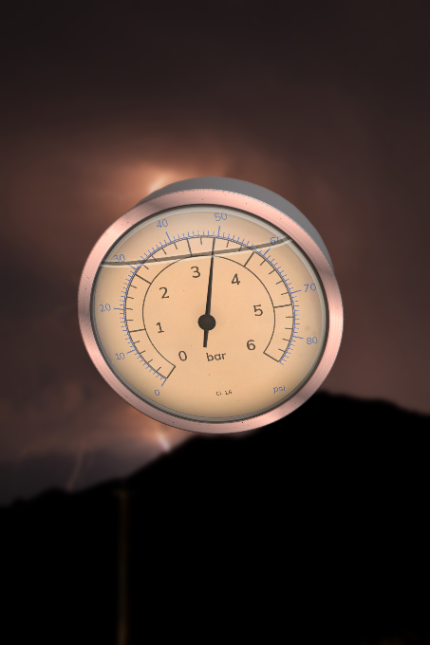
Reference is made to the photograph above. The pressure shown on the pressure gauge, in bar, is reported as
3.4 bar
